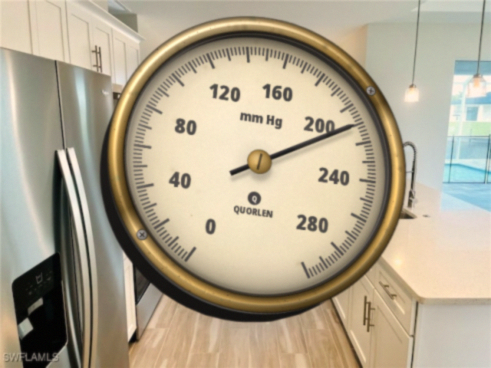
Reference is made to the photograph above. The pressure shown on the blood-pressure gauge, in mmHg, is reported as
210 mmHg
